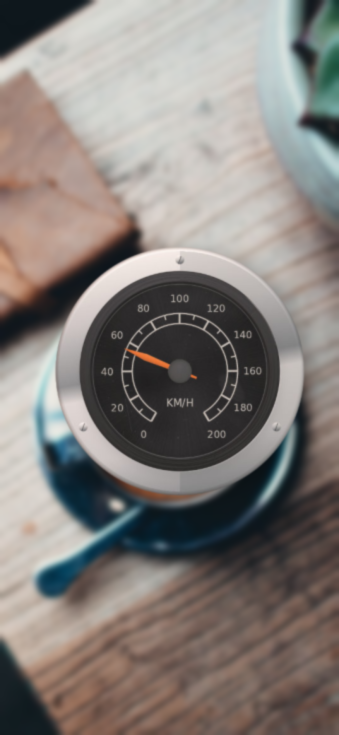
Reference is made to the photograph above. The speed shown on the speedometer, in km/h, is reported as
55 km/h
